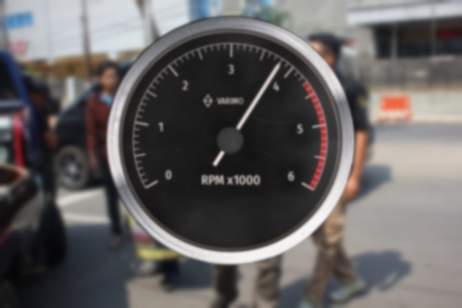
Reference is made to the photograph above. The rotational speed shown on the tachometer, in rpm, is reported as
3800 rpm
